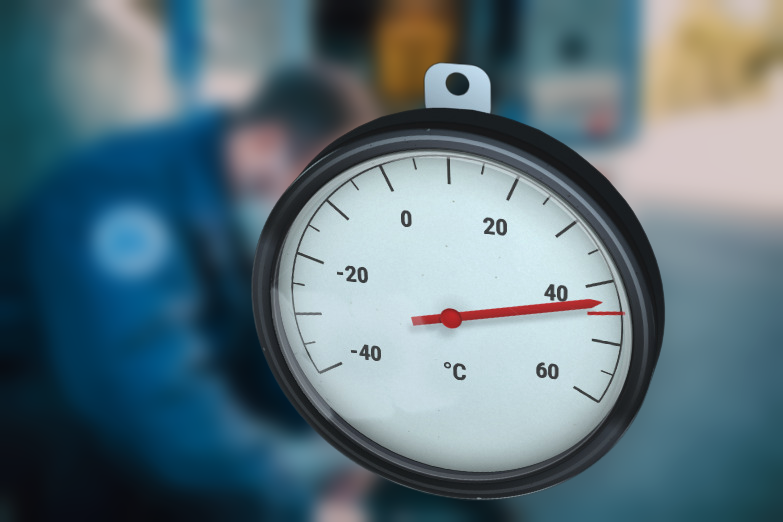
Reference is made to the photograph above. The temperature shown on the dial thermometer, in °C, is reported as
42.5 °C
